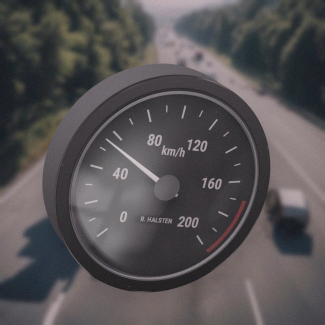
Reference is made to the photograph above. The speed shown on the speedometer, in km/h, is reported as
55 km/h
